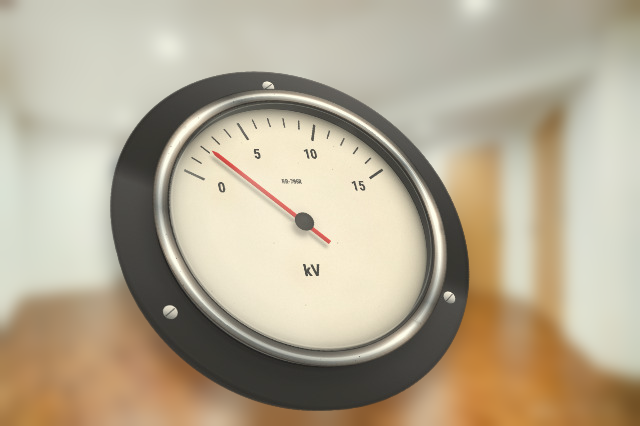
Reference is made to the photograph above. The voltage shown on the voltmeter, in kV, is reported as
2 kV
